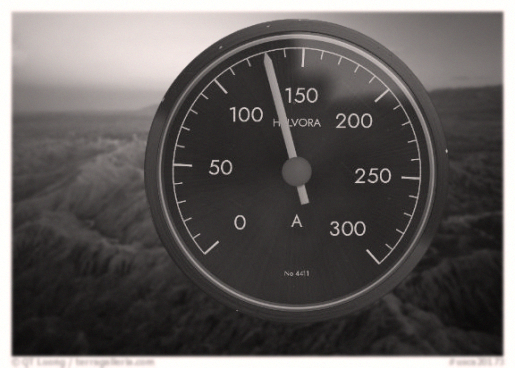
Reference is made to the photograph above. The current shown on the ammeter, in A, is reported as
130 A
